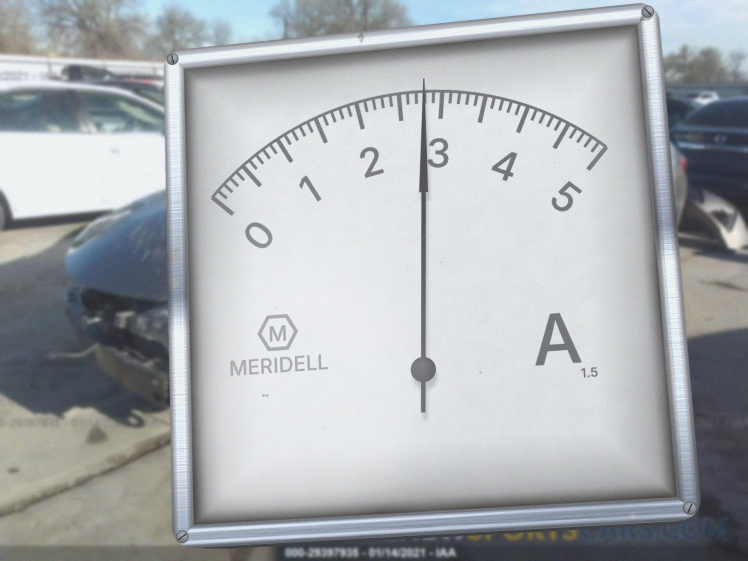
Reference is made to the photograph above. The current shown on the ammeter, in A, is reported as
2.8 A
